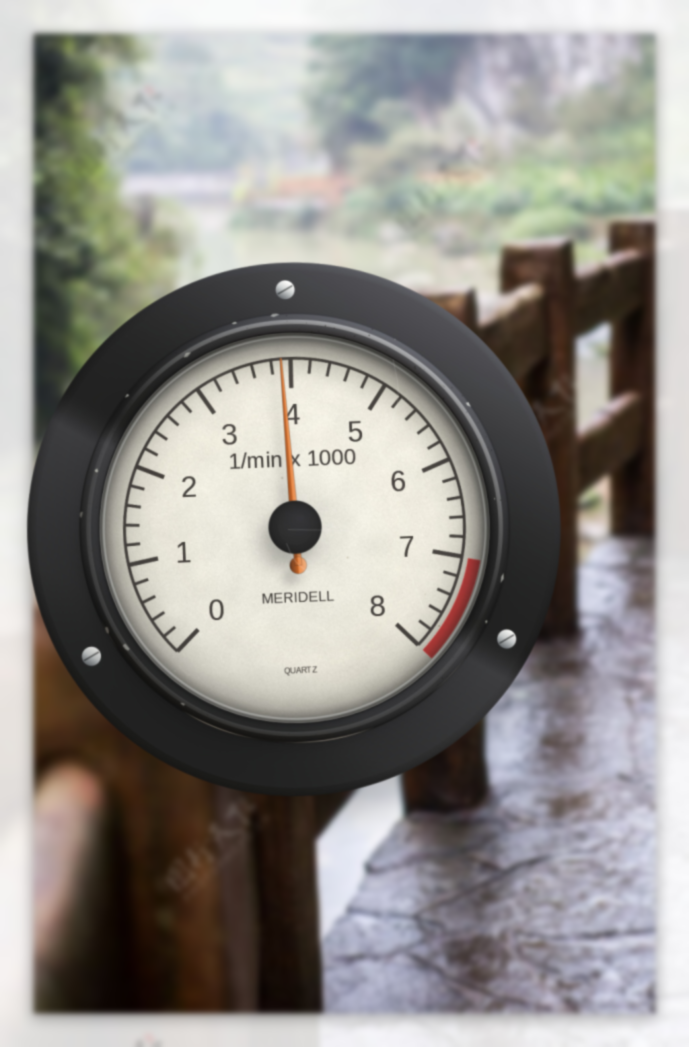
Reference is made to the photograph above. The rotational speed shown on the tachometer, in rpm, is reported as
3900 rpm
